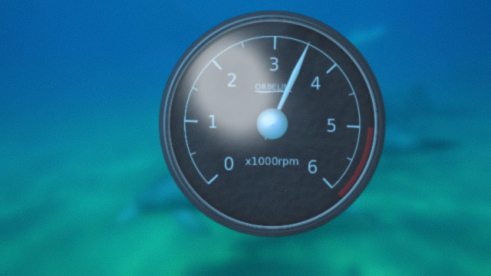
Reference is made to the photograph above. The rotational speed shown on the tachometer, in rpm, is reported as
3500 rpm
